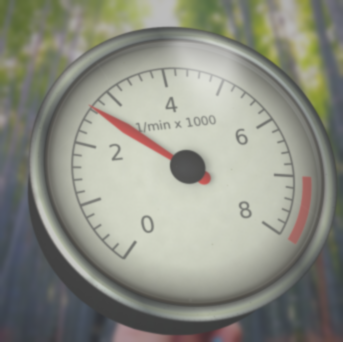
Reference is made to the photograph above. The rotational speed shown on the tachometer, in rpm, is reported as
2600 rpm
